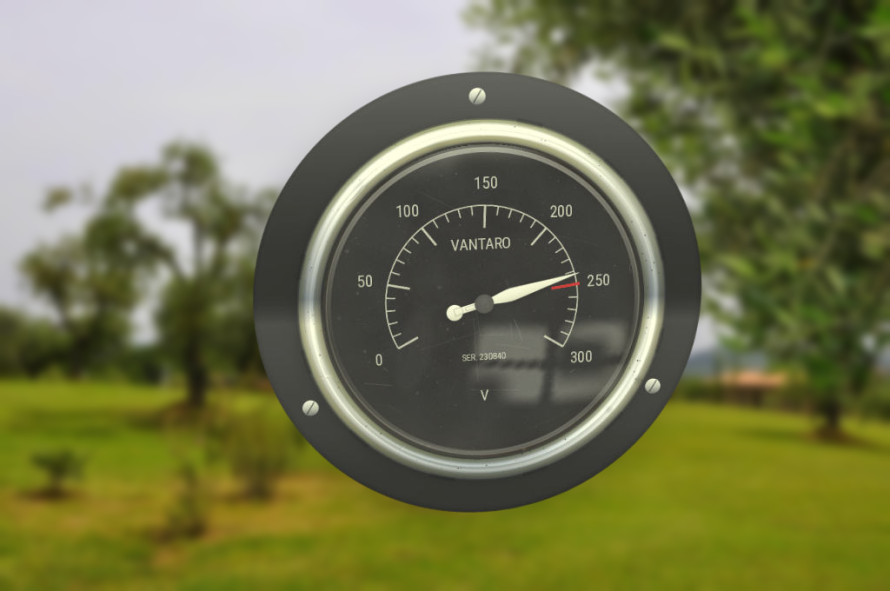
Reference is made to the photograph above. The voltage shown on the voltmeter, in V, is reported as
240 V
